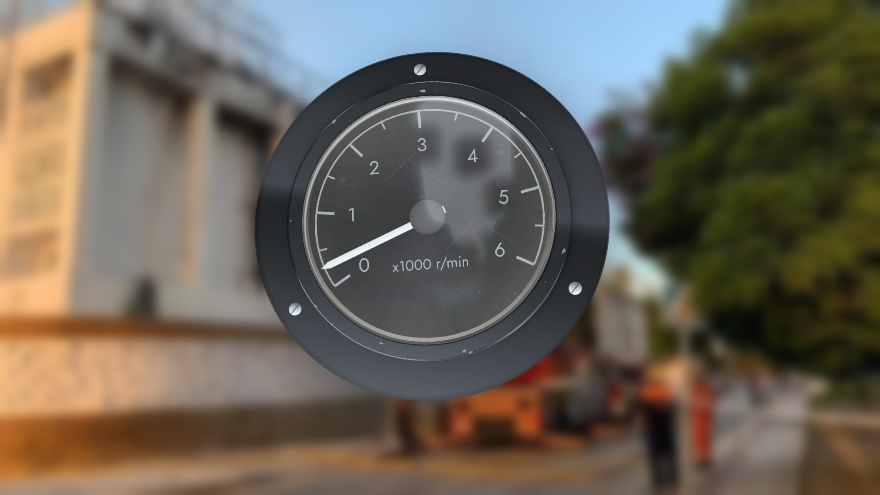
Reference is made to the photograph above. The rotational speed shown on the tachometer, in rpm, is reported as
250 rpm
